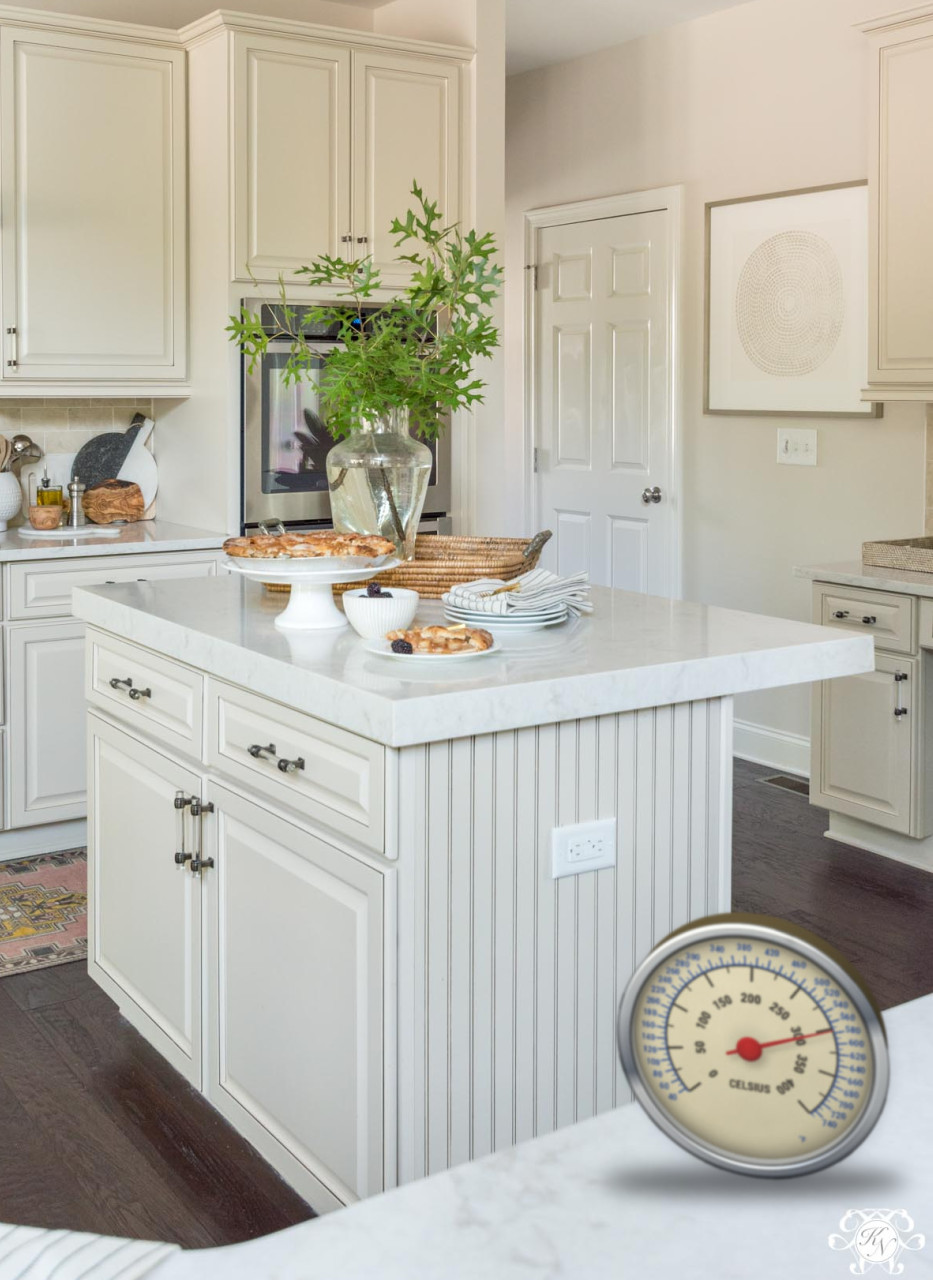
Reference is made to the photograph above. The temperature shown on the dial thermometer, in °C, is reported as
300 °C
